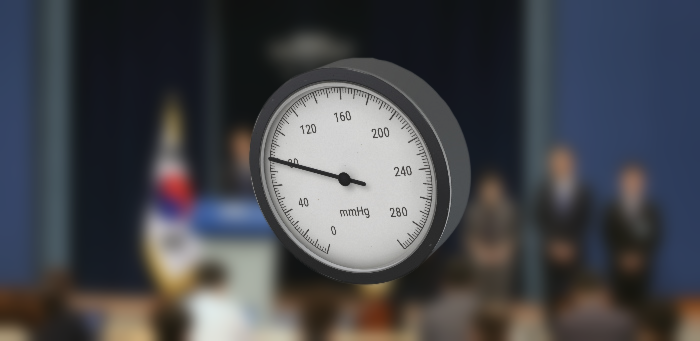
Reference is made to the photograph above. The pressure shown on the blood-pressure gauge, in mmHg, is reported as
80 mmHg
